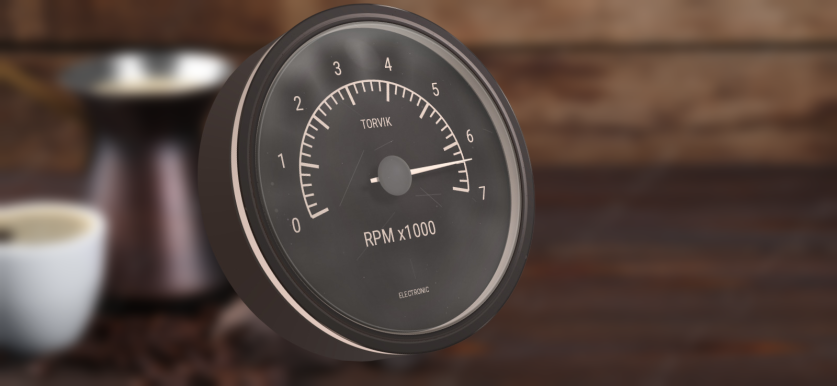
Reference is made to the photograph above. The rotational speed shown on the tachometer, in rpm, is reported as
6400 rpm
